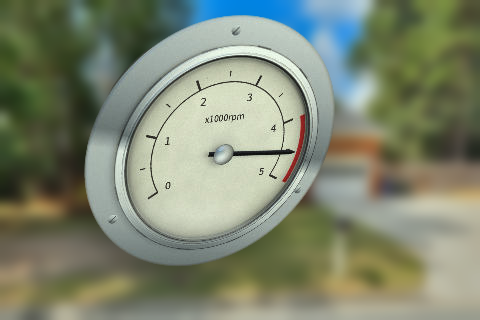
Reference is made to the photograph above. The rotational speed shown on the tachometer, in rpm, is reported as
4500 rpm
